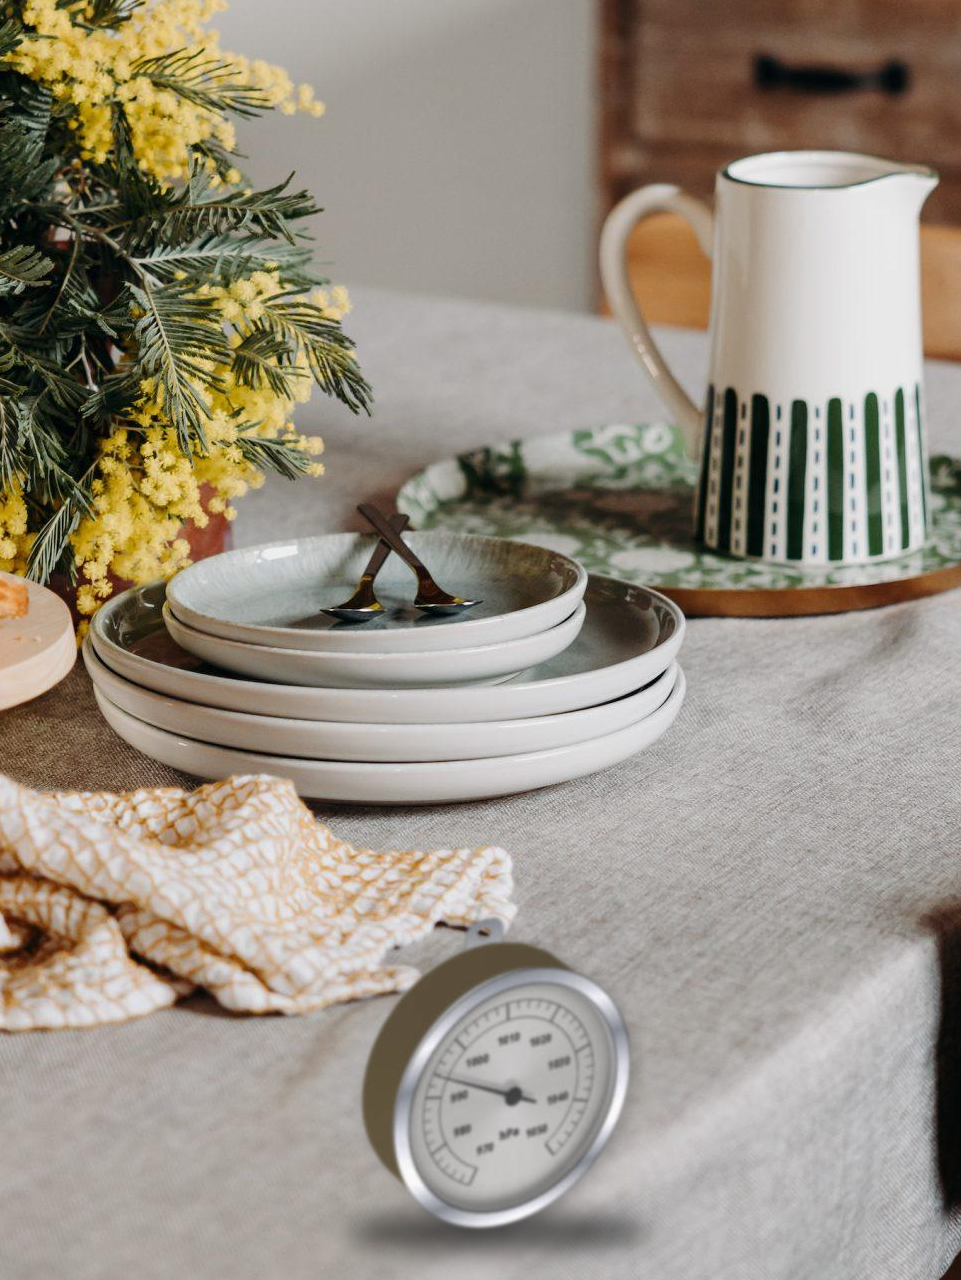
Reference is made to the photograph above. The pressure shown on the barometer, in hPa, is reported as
994 hPa
